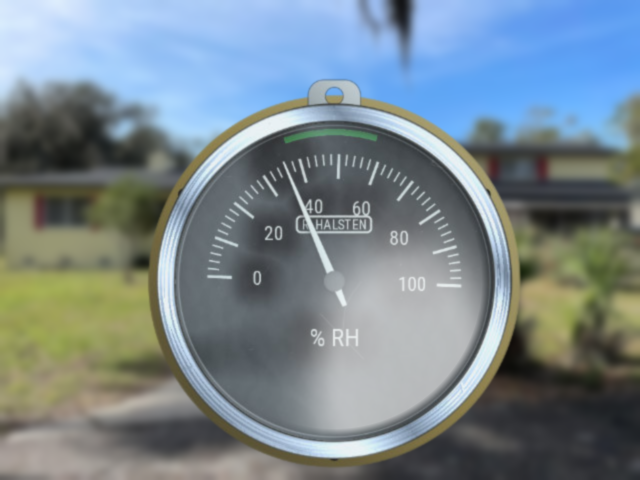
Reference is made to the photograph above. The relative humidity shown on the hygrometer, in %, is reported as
36 %
